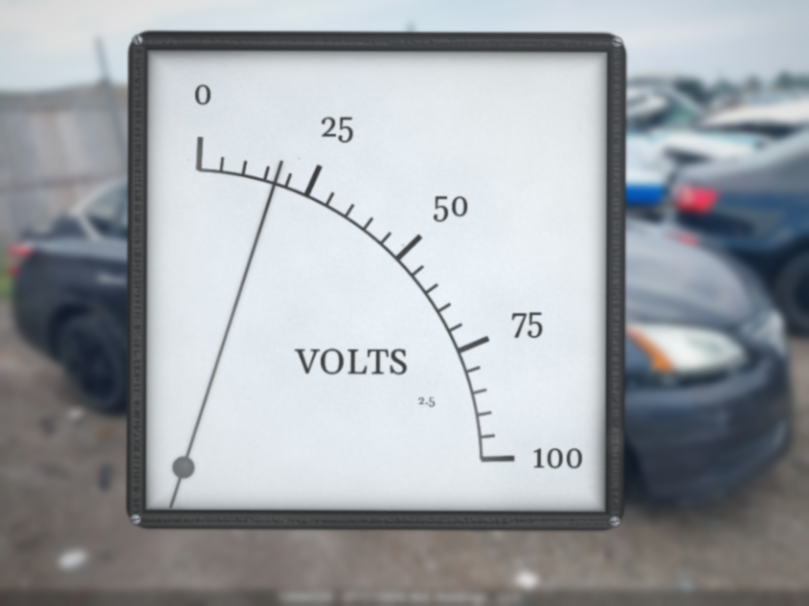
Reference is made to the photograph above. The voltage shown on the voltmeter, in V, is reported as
17.5 V
